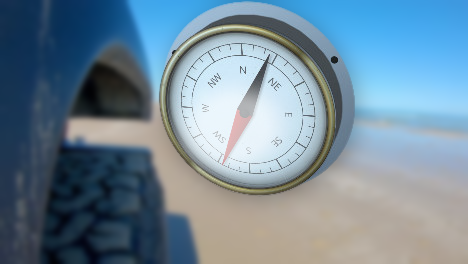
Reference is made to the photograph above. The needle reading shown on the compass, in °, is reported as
205 °
